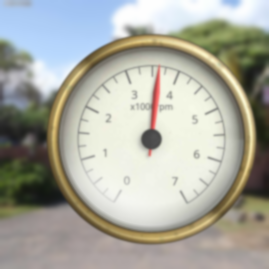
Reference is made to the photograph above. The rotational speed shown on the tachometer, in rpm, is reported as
3625 rpm
